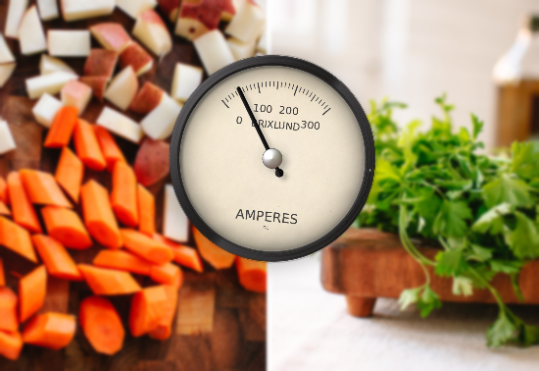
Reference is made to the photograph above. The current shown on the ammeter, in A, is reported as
50 A
